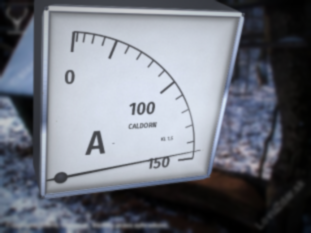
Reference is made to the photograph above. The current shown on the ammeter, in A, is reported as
145 A
